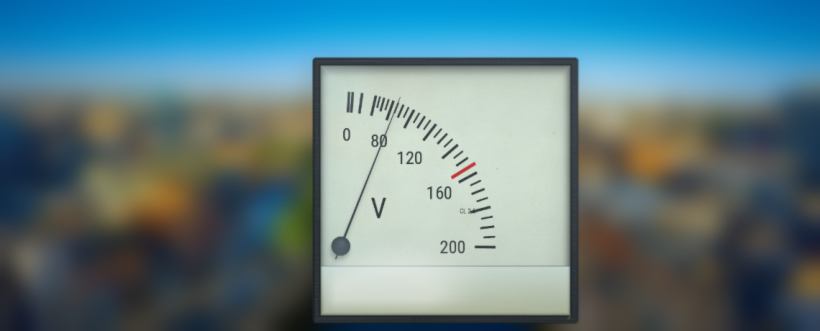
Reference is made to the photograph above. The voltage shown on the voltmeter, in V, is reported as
85 V
